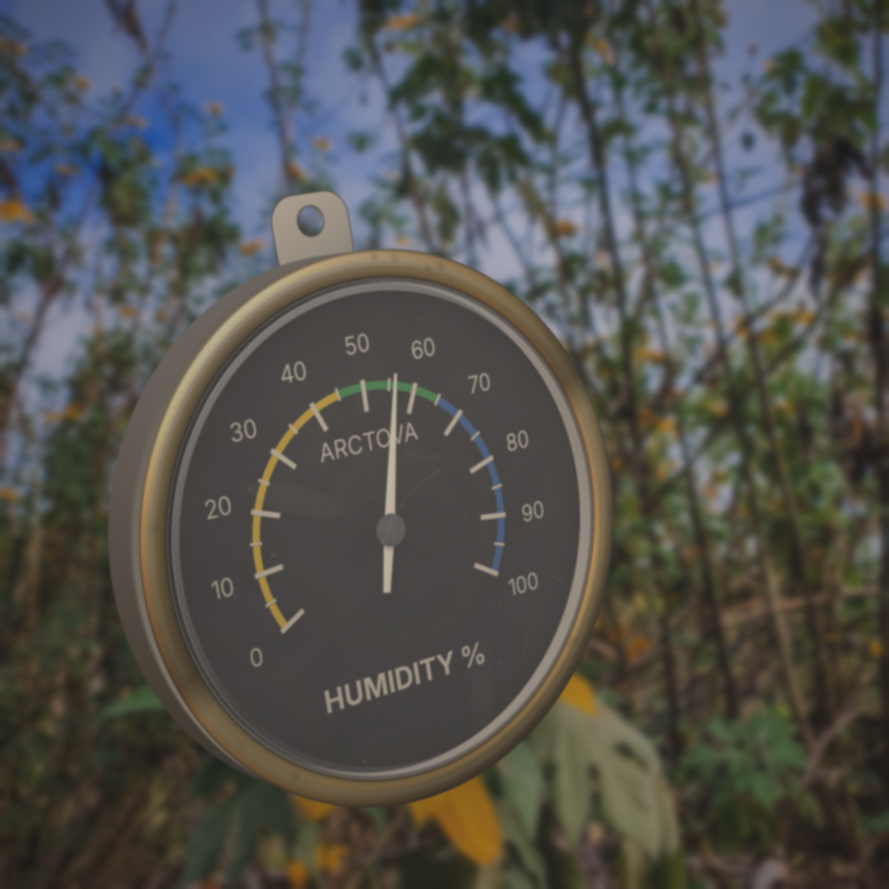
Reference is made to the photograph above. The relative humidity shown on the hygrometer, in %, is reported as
55 %
